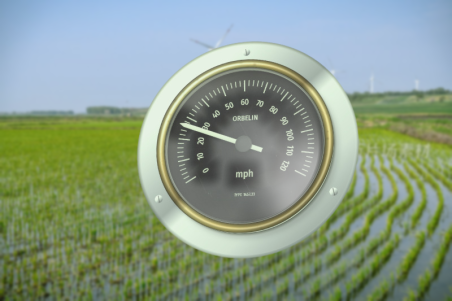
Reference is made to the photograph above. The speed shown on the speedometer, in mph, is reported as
26 mph
